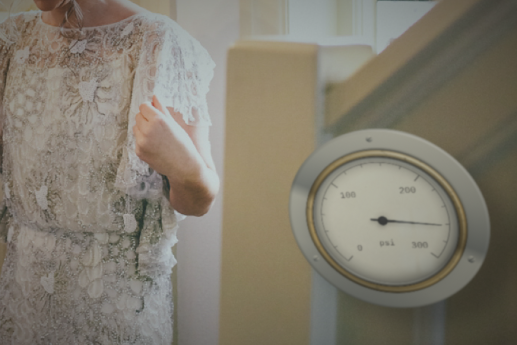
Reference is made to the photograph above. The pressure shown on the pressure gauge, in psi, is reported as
260 psi
